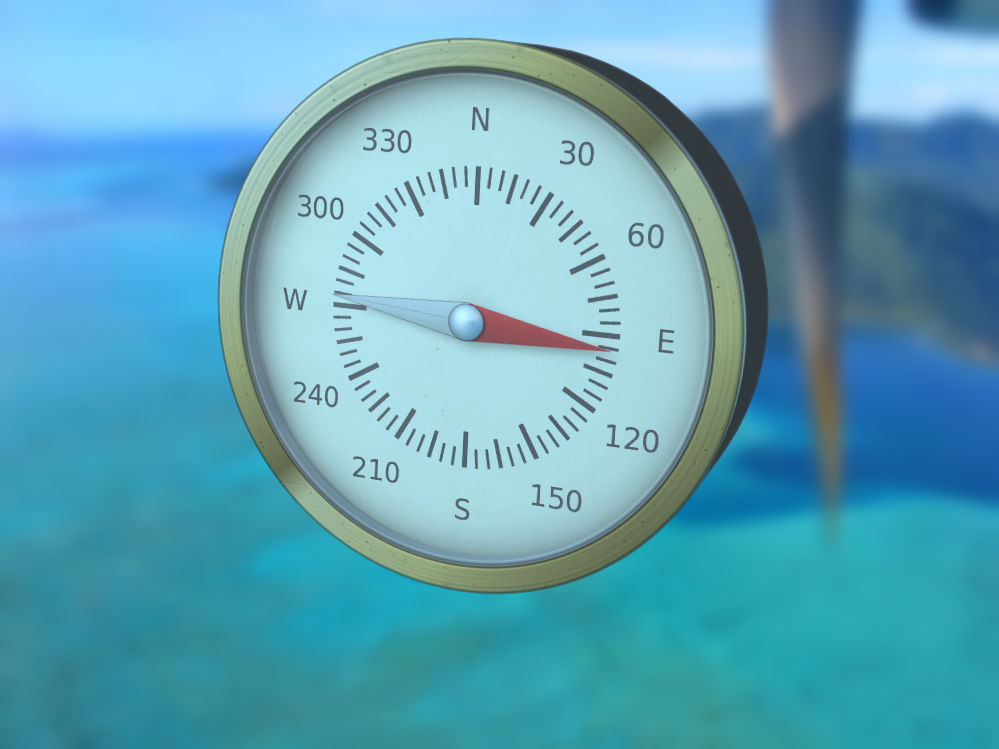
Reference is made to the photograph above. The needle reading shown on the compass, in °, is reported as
95 °
